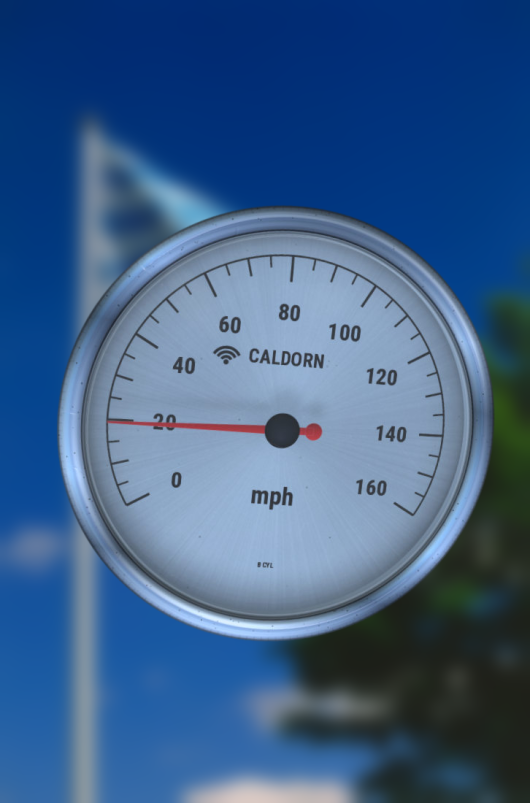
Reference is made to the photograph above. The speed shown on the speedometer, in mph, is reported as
20 mph
